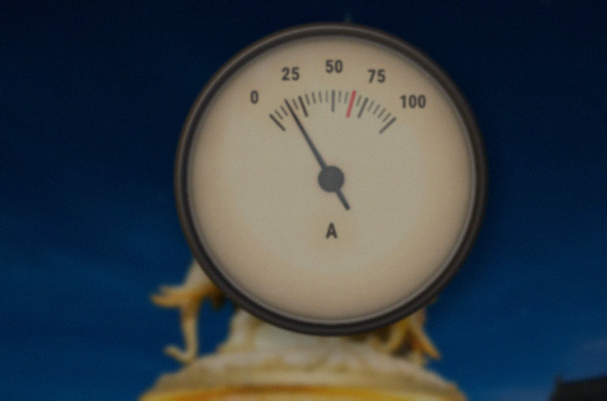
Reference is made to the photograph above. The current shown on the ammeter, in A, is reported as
15 A
